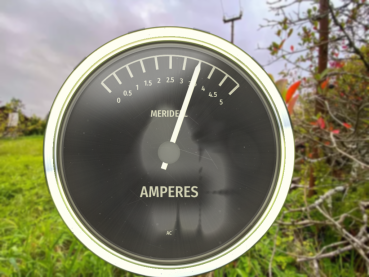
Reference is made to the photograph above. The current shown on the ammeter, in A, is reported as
3.5 A
